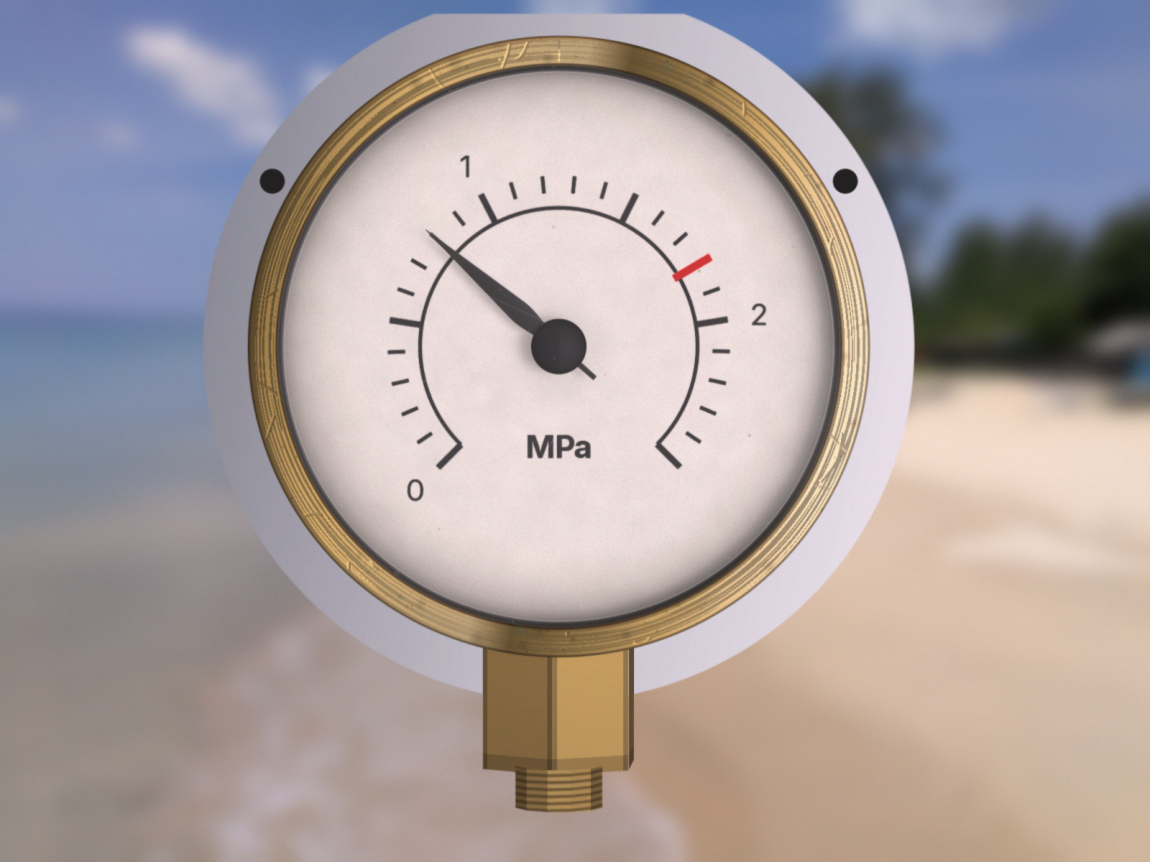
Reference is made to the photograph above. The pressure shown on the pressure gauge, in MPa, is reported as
0.8 MPa
